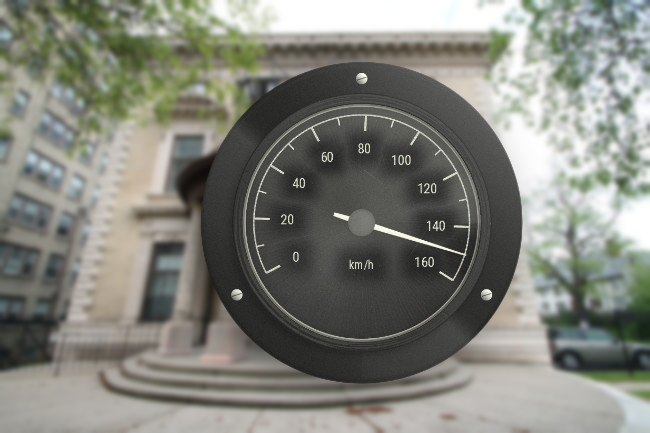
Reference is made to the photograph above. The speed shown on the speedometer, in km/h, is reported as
150 km/h
